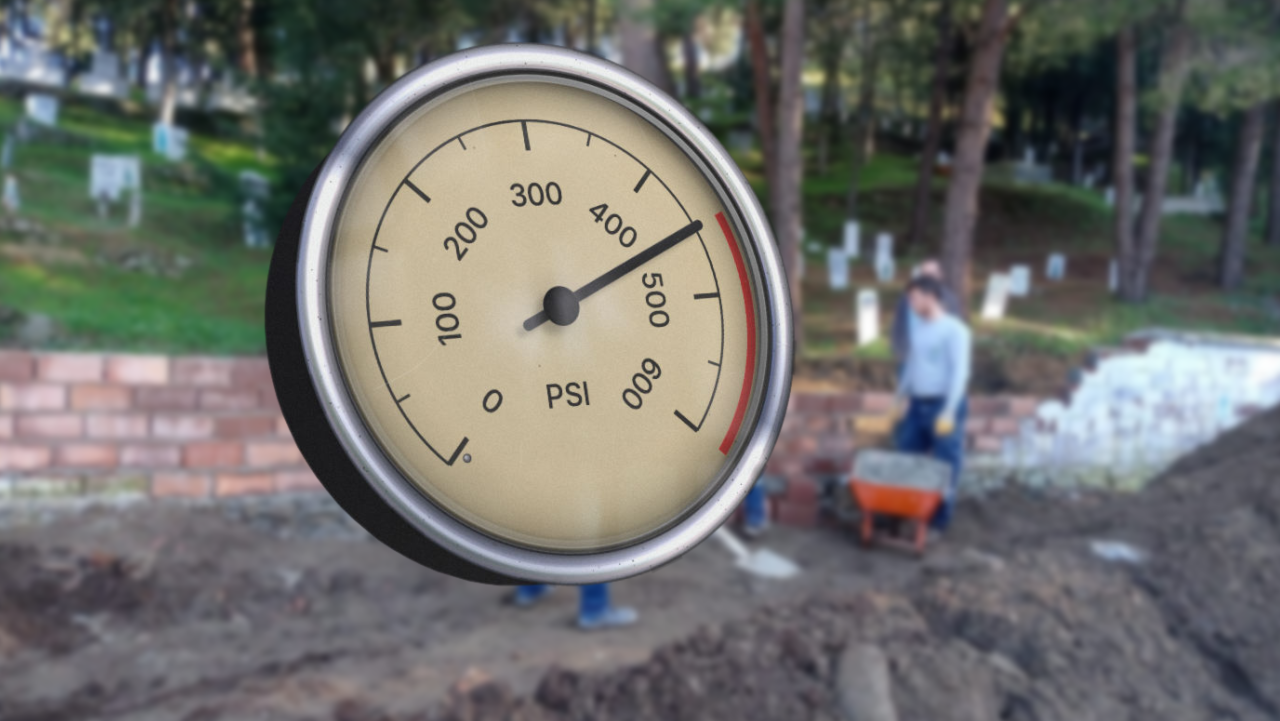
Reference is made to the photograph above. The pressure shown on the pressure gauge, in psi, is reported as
450 psi
